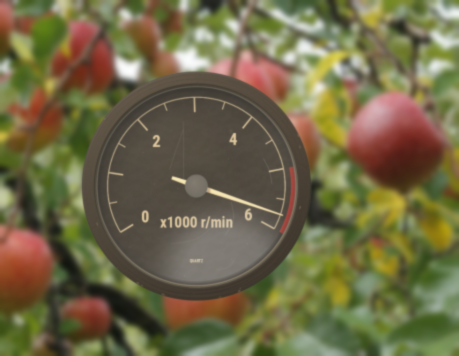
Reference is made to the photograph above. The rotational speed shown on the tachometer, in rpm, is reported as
5750 rpm
